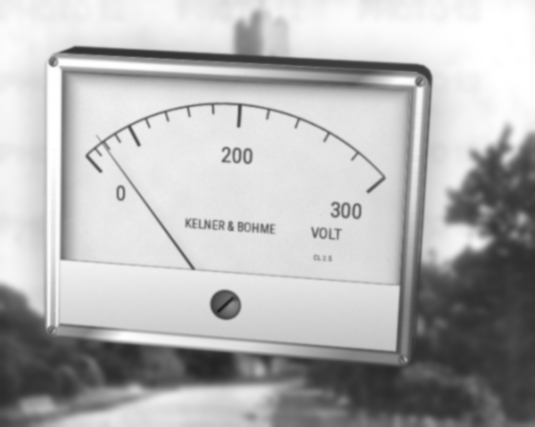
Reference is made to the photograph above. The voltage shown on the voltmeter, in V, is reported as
60 V
